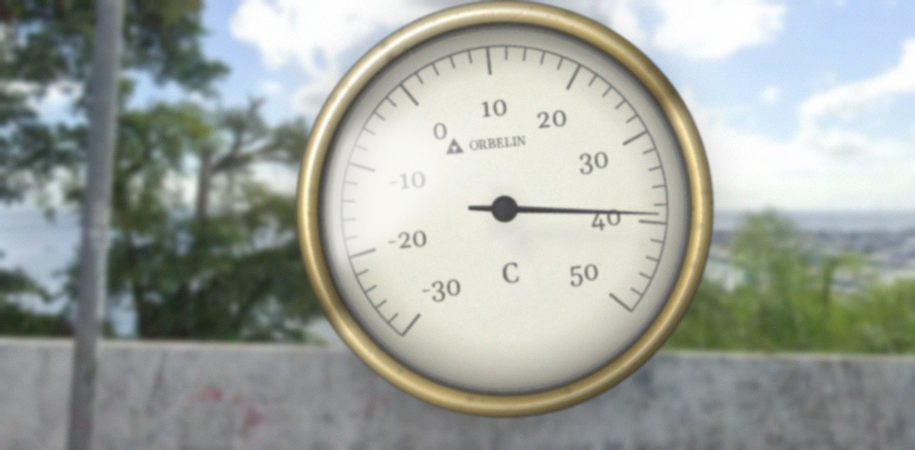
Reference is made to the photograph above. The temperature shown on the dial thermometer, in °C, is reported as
39 °C
